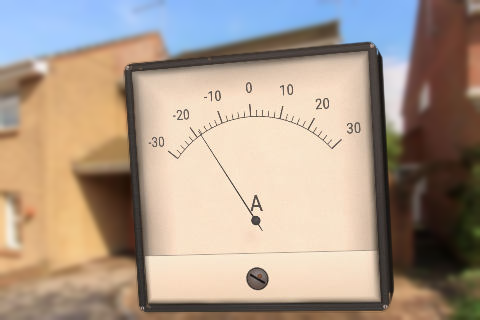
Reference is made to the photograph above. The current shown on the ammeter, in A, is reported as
-18 A
